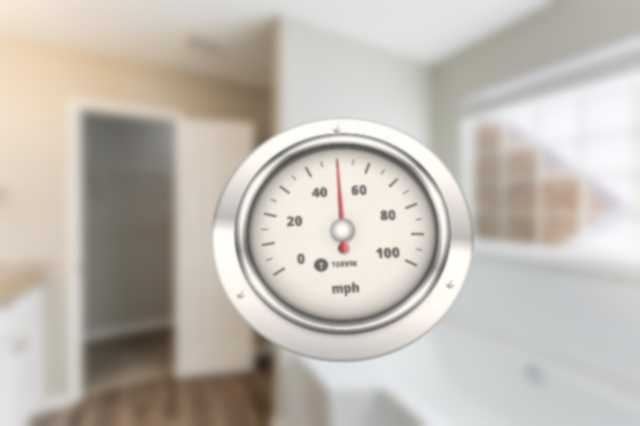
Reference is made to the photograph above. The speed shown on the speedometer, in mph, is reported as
50 mph
